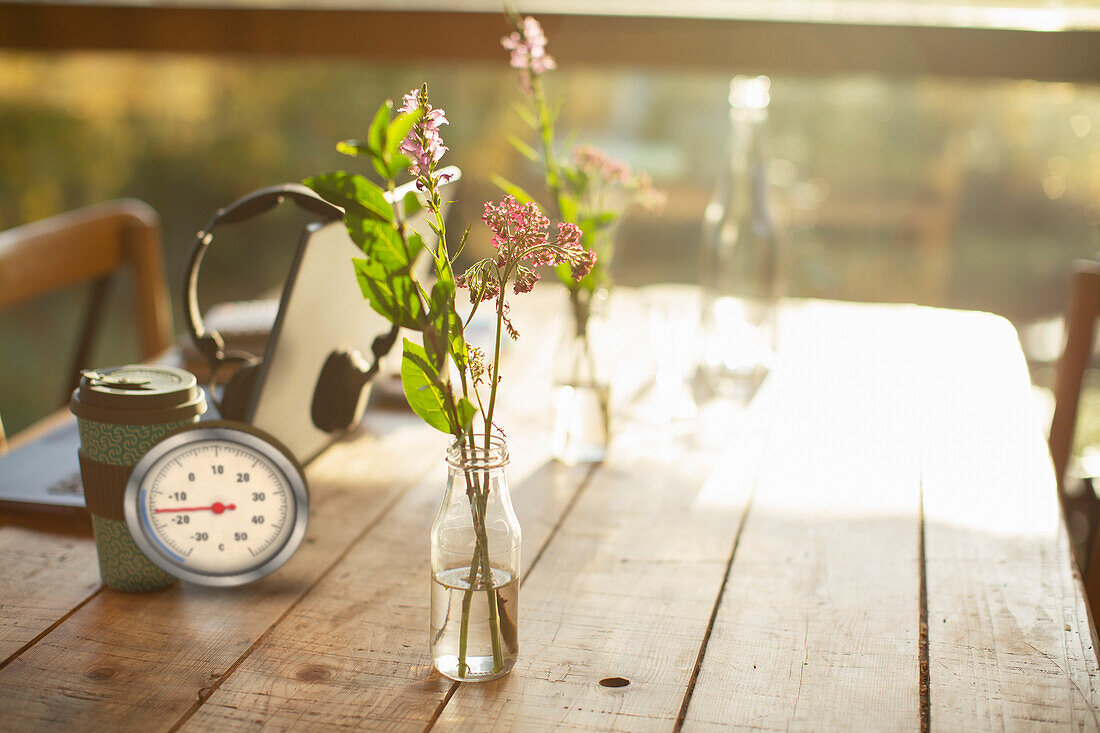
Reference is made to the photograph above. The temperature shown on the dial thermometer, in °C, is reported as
-15 °C
